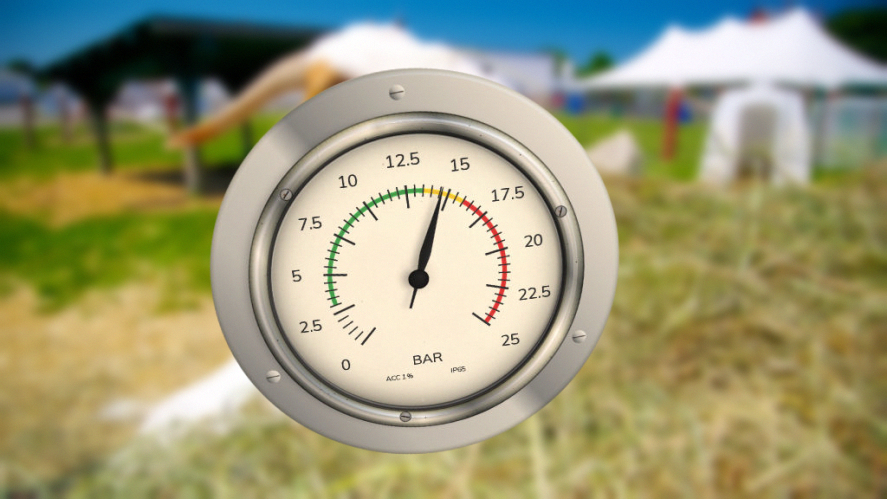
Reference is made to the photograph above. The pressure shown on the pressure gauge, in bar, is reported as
14.5 bar
